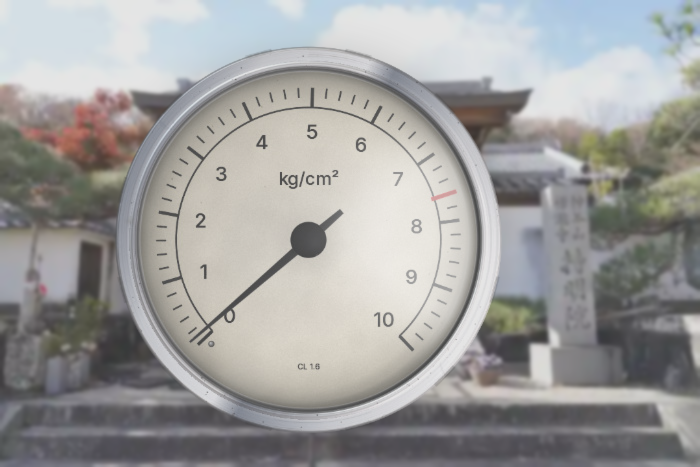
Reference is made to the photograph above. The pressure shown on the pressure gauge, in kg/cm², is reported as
0.1 kg/cm²
